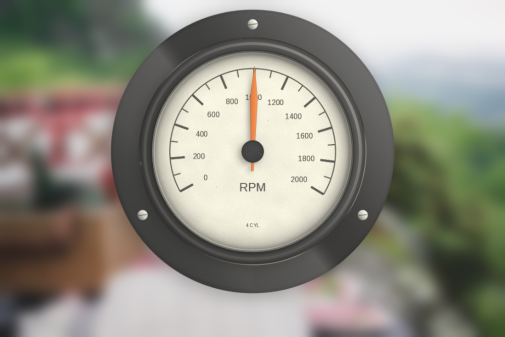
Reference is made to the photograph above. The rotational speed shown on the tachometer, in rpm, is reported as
1000 rpm
